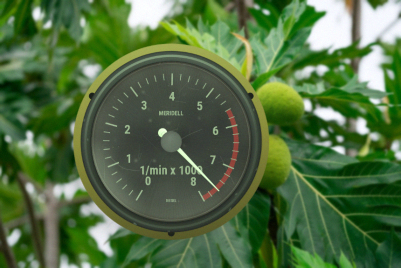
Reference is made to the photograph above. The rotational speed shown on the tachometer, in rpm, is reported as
7600 rpm
